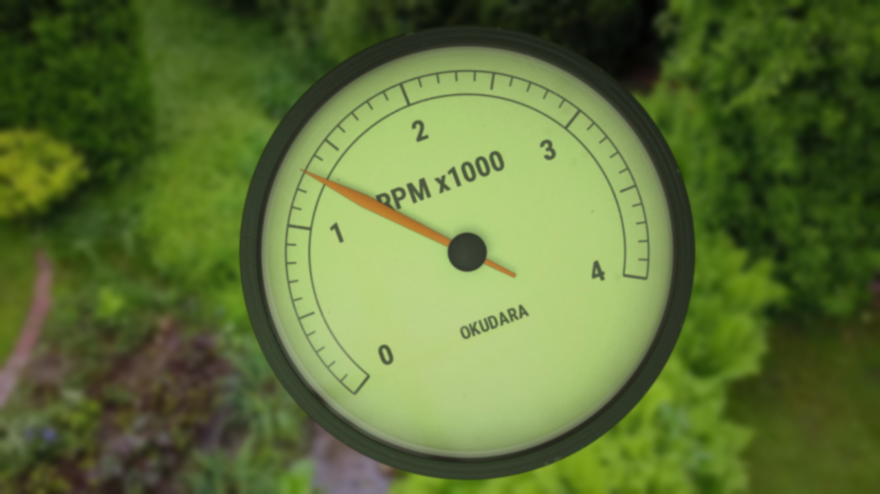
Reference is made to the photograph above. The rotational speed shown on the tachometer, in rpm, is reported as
1300 rpm
